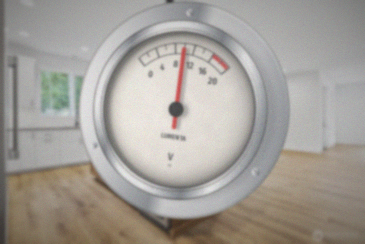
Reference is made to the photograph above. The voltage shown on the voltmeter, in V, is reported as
10 V
